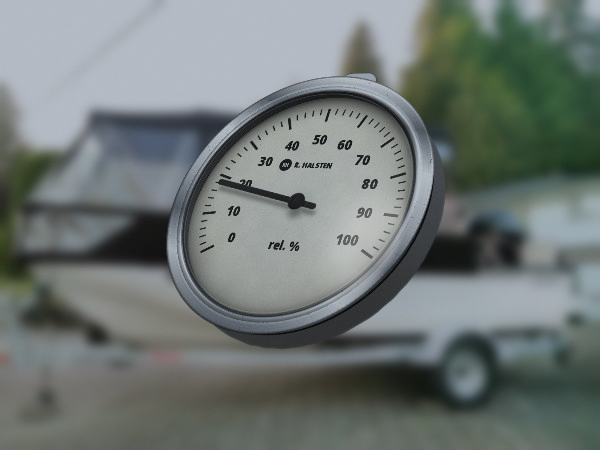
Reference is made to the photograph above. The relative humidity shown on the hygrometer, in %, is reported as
18 %
